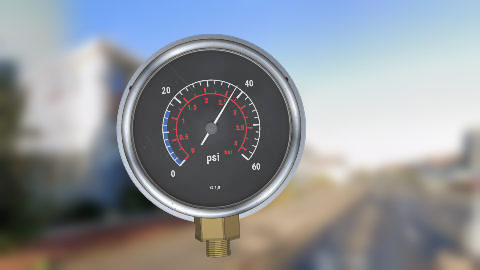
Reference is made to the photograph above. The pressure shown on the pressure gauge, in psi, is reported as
38 psi
